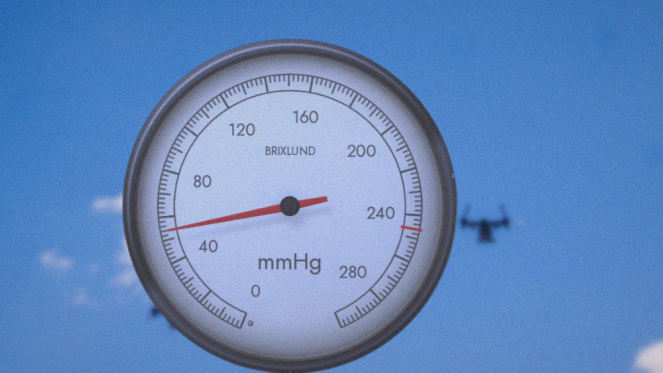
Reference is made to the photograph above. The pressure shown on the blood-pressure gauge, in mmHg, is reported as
54 mmHg
